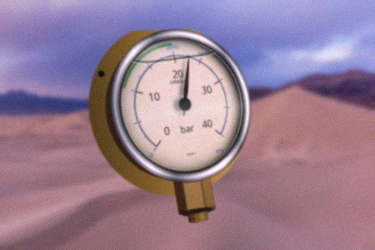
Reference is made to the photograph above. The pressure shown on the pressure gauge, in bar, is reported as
22.5 bar
